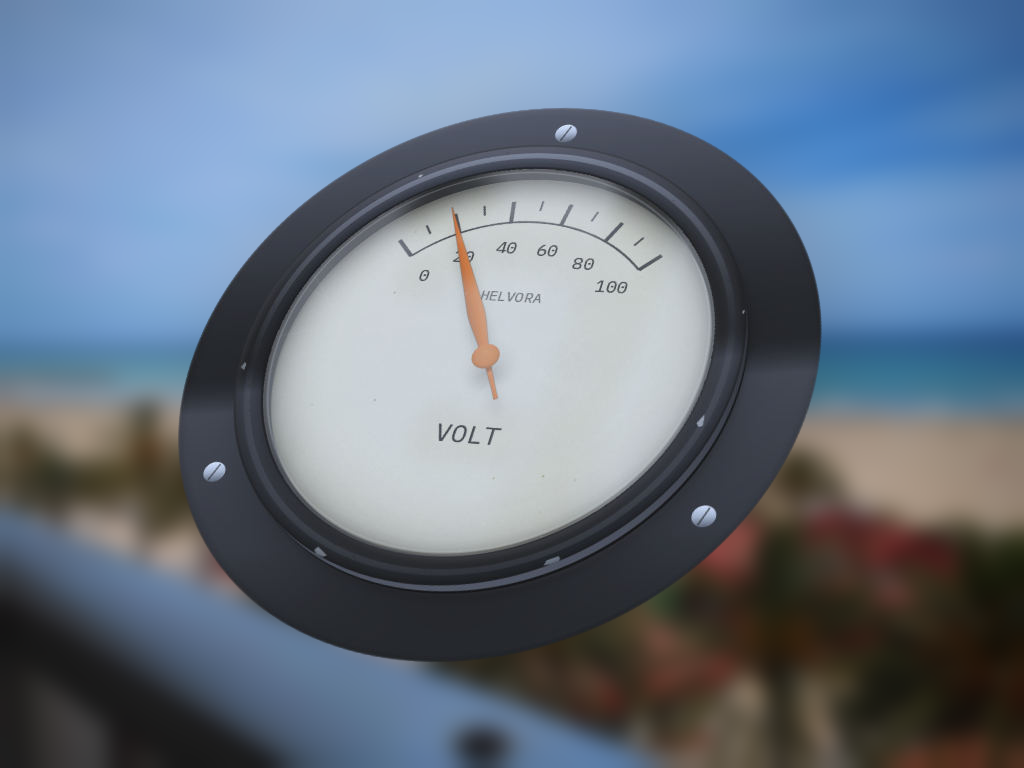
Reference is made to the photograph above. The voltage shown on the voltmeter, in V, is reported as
20 V
